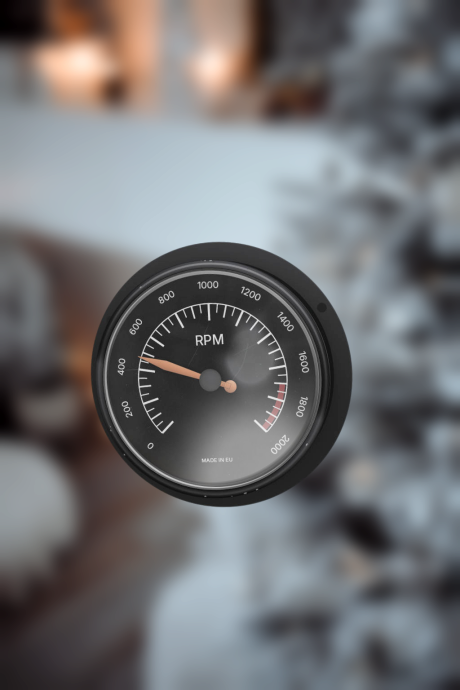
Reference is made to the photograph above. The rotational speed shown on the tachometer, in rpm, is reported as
475 rpm
